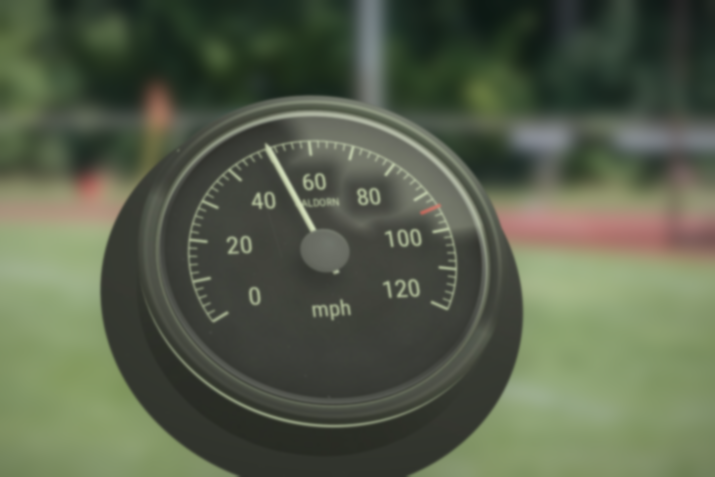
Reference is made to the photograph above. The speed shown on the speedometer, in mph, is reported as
50 mph
